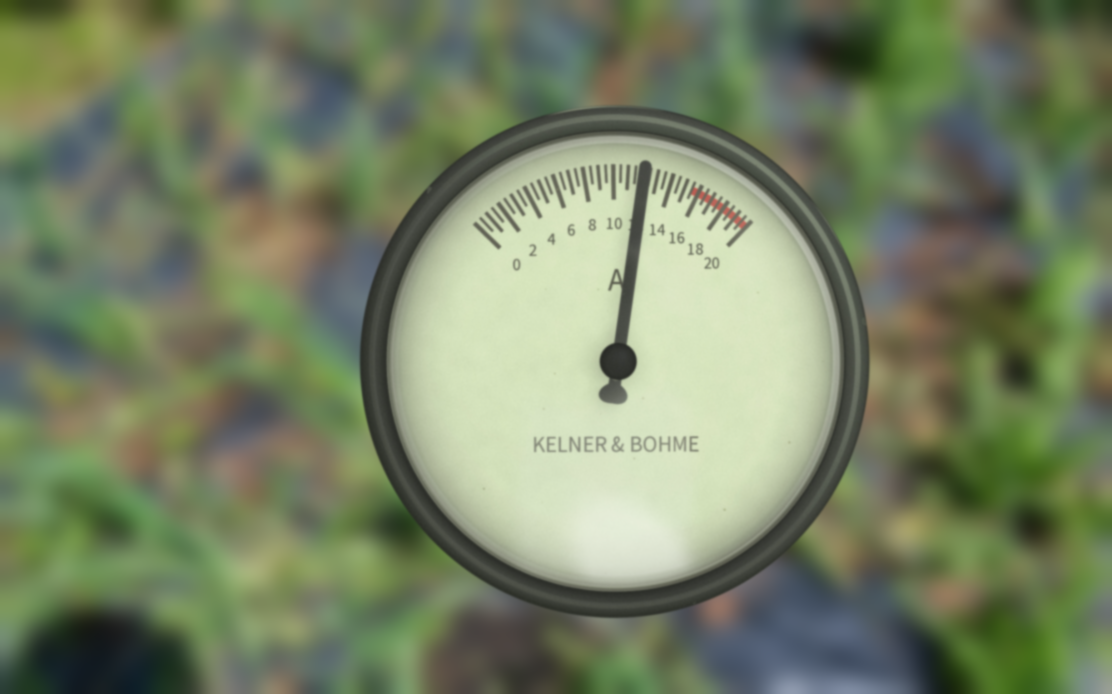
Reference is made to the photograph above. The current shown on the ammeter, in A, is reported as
12 A
